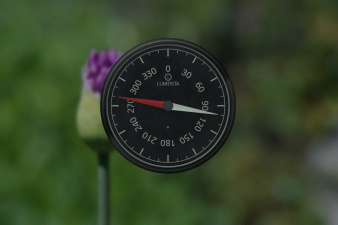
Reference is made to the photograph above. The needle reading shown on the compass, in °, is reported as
280 °
